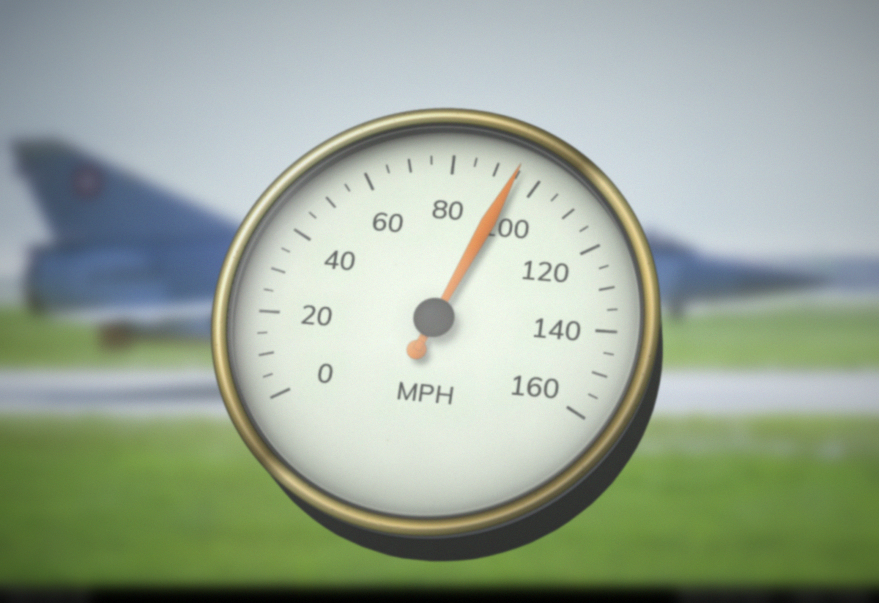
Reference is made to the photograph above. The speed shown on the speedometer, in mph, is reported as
95 mph
